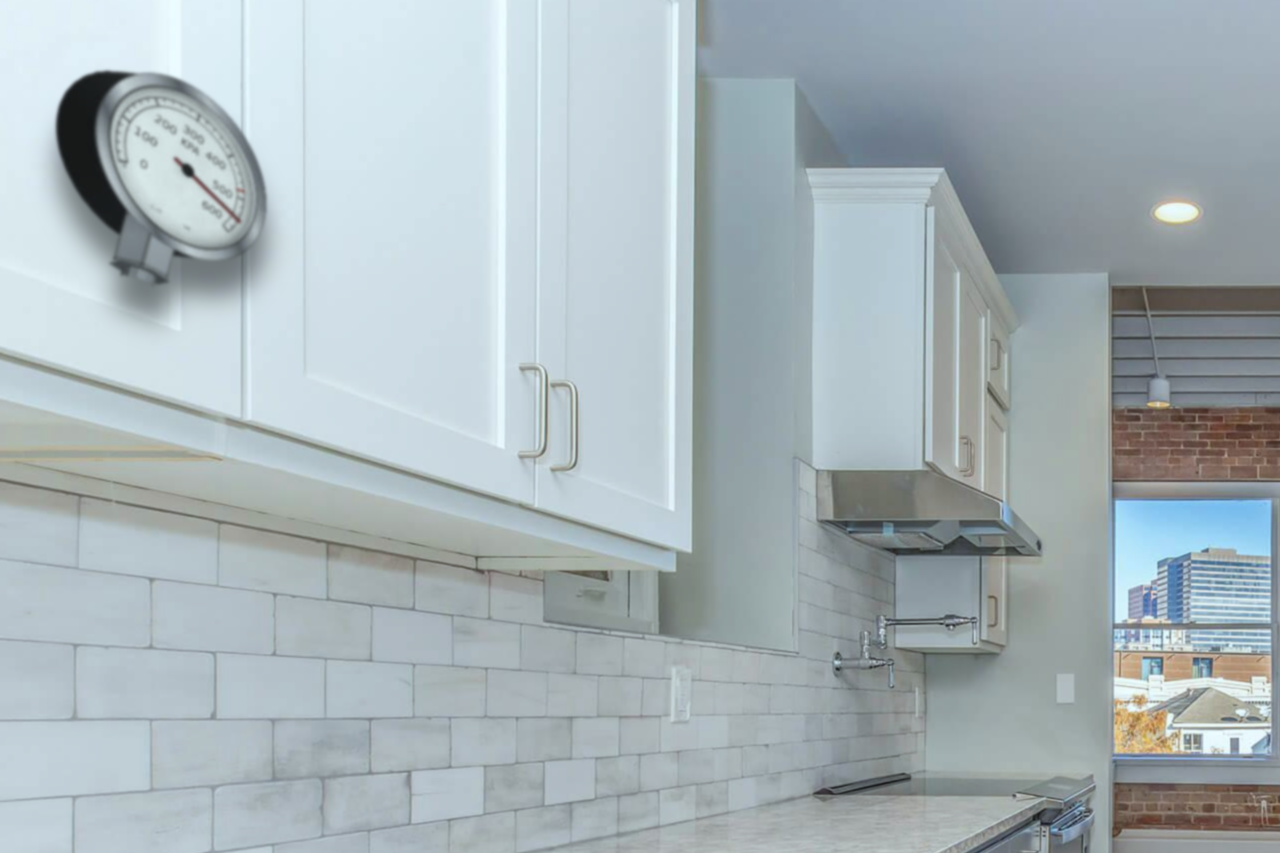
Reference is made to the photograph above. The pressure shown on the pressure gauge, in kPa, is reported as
560 kPa
